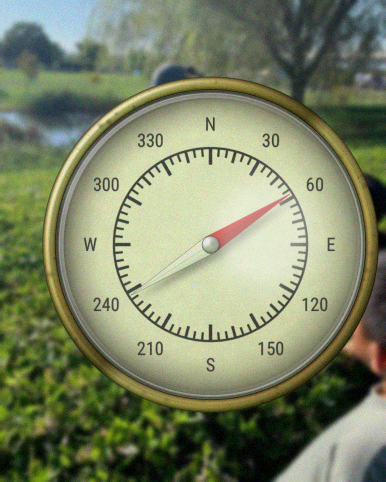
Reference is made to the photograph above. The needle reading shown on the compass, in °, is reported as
57.5 °
